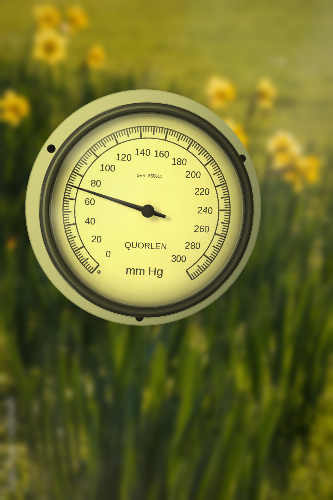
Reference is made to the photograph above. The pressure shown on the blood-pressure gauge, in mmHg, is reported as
70 mmHg
